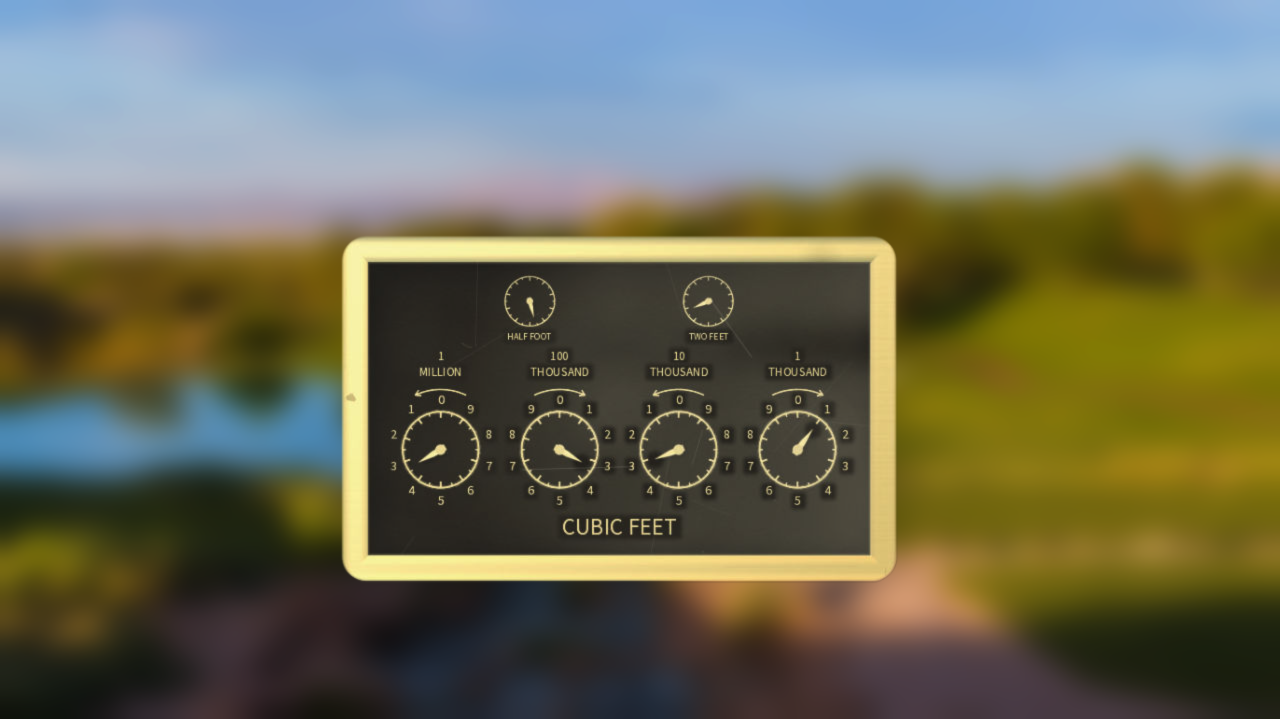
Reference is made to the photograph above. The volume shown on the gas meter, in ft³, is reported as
333100 ft³
